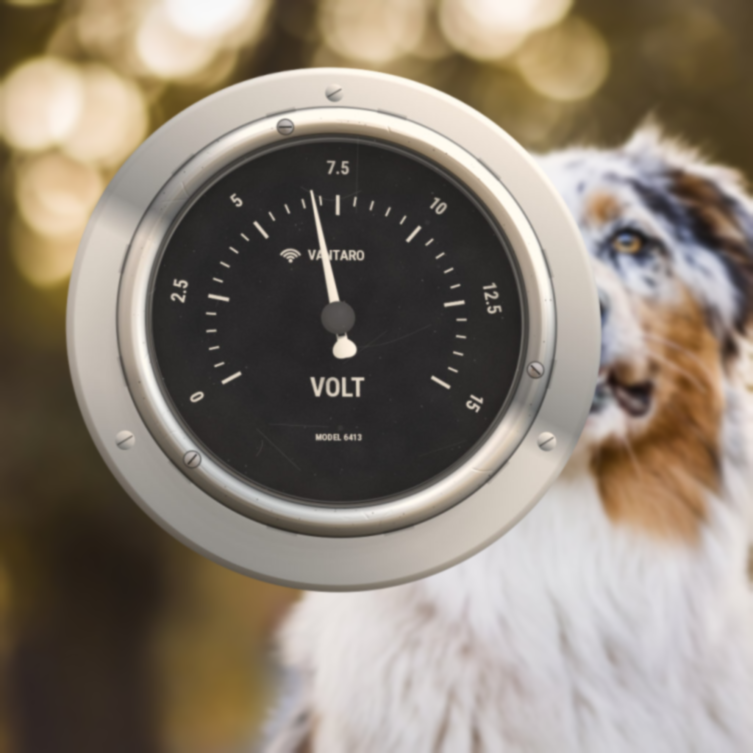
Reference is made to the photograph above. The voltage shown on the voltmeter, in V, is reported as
6.75 V
